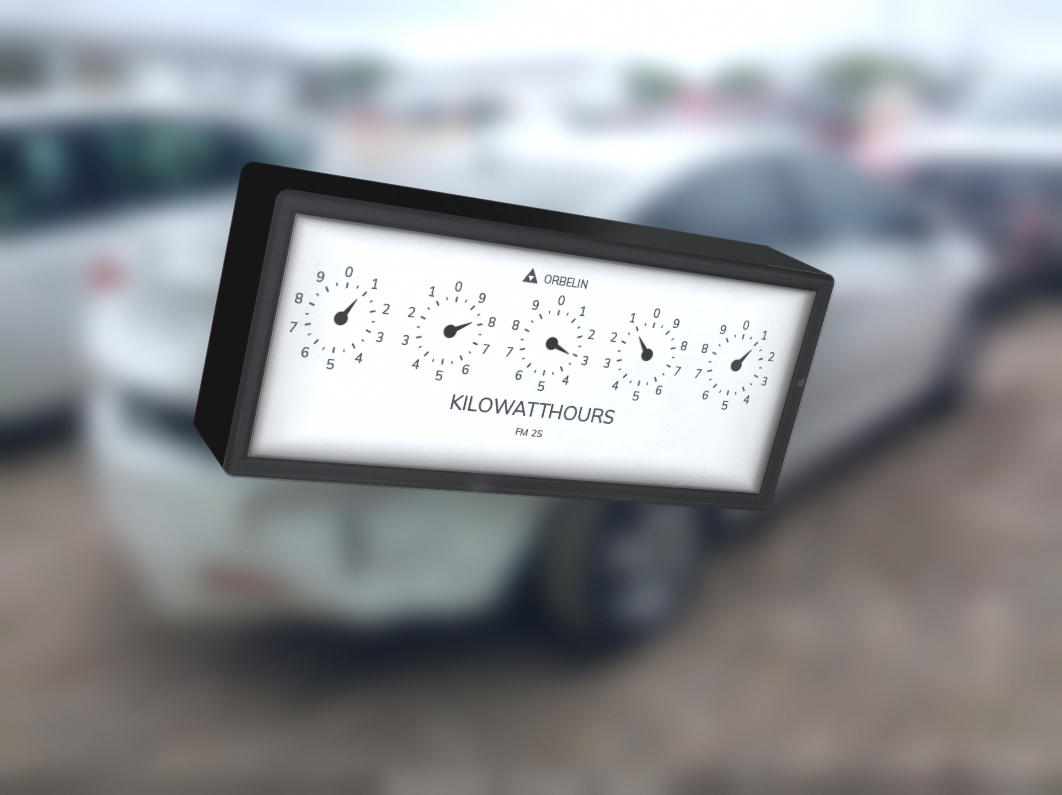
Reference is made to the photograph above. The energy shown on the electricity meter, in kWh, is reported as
8311 kWh
